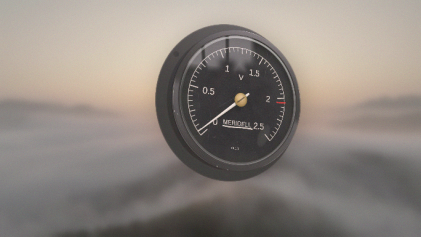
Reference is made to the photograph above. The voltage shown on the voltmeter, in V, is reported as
0.05 V
